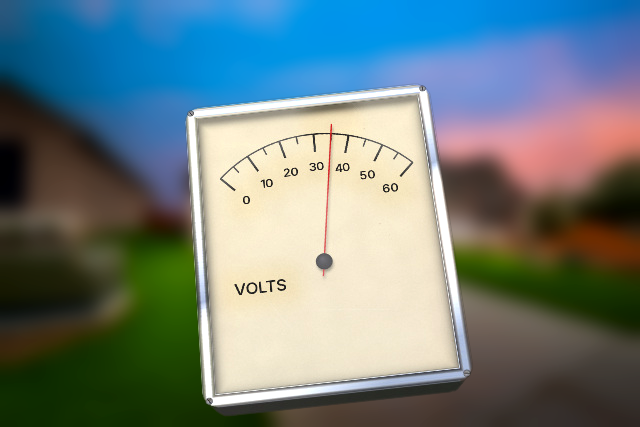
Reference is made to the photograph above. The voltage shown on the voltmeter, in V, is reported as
35 V
